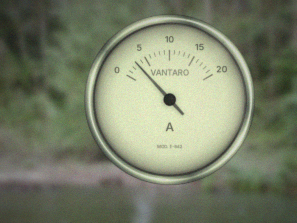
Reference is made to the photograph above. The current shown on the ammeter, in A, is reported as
3 A
